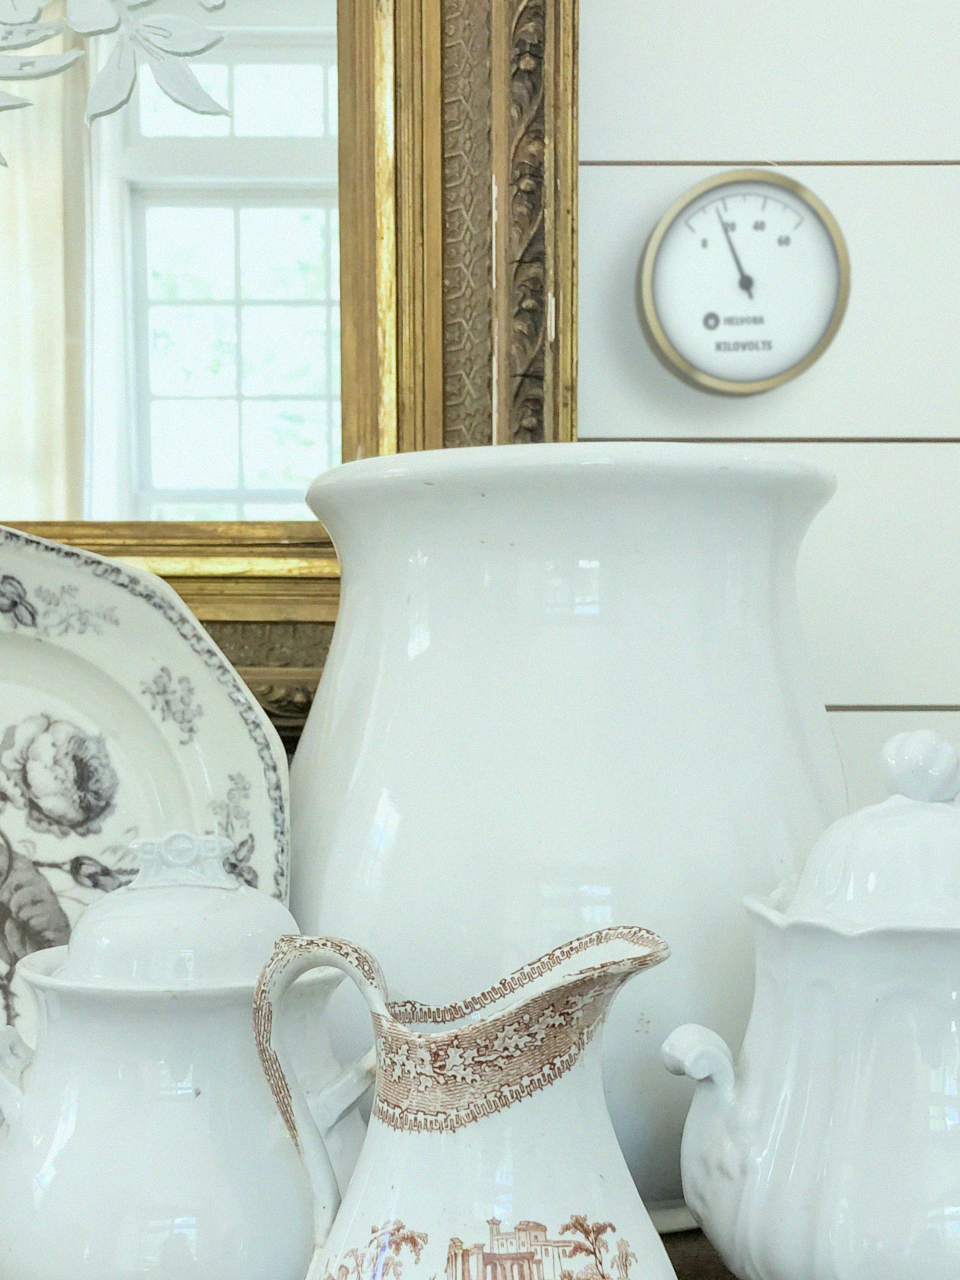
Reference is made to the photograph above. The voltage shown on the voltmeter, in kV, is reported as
15 kV
